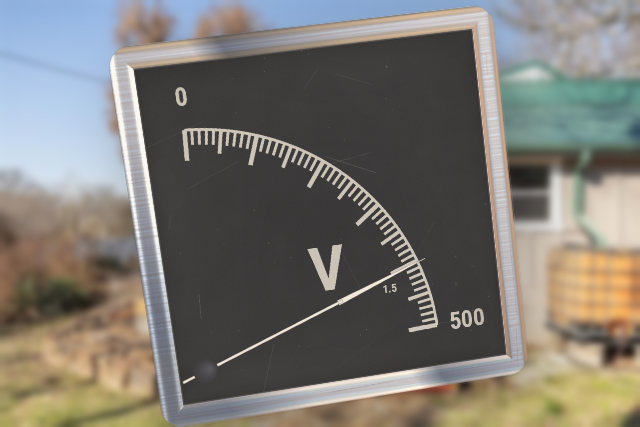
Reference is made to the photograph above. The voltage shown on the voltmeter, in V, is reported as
400 V
